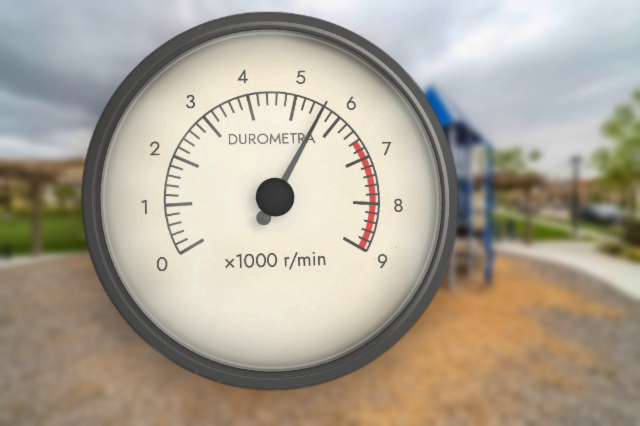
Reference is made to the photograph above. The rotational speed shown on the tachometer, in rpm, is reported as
5600 rpm
